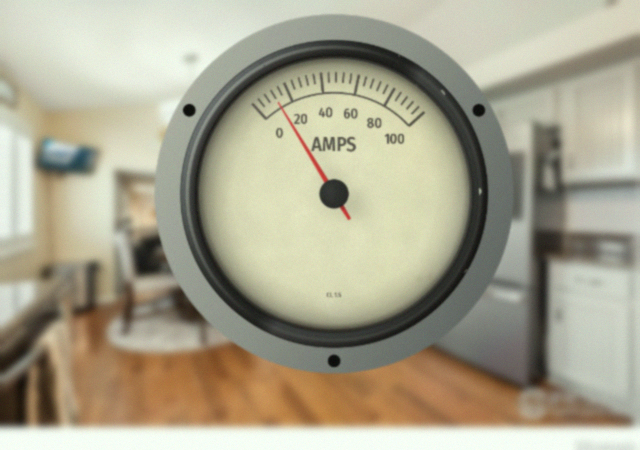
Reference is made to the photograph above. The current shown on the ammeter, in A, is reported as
12 A
